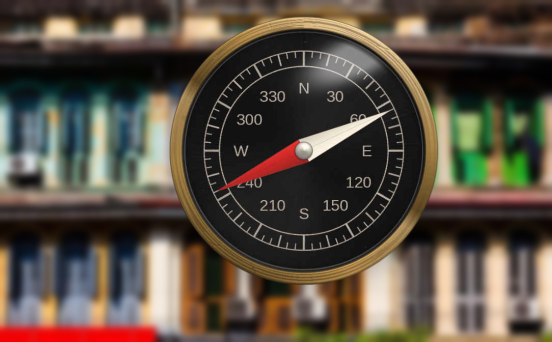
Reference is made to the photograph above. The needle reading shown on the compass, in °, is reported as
245 °
